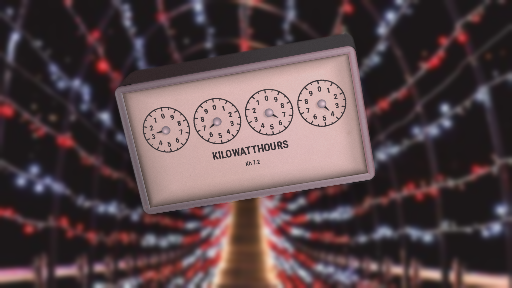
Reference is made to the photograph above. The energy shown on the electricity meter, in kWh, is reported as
2664 kWh
